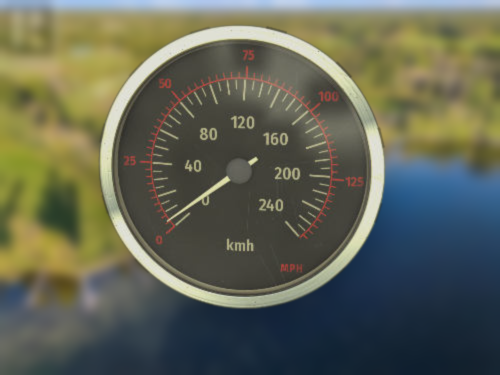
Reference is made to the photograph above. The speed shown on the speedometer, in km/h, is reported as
5 km/h
